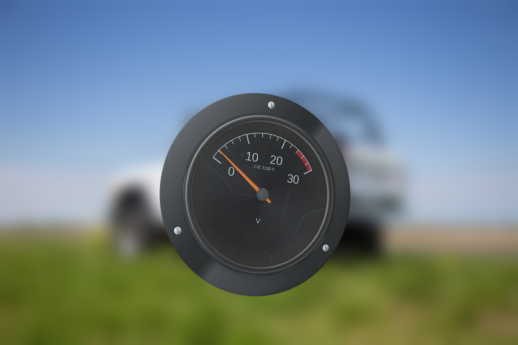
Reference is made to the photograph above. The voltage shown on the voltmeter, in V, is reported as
2 V
